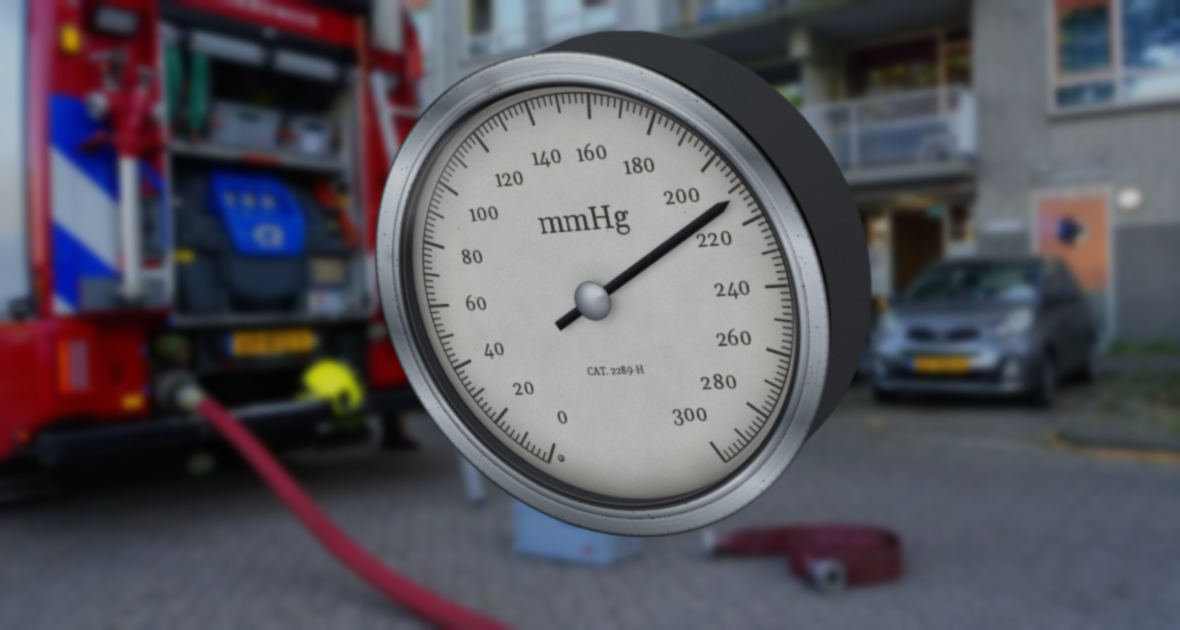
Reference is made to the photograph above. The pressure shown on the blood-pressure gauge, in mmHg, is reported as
212 mmHg
